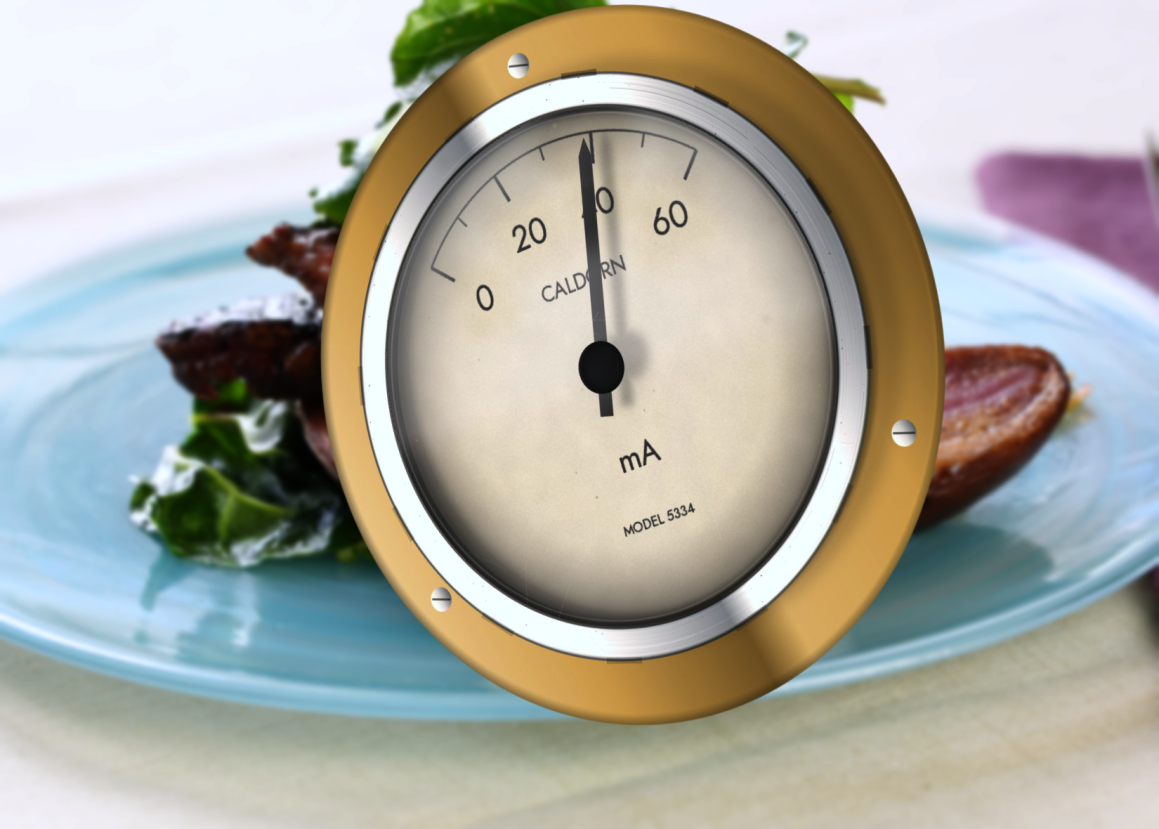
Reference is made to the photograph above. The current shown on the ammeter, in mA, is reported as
40 mA
